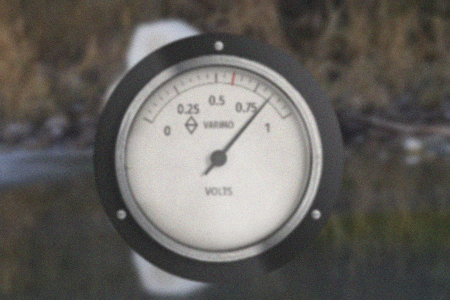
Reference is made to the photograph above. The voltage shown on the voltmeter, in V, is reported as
0.85 V
